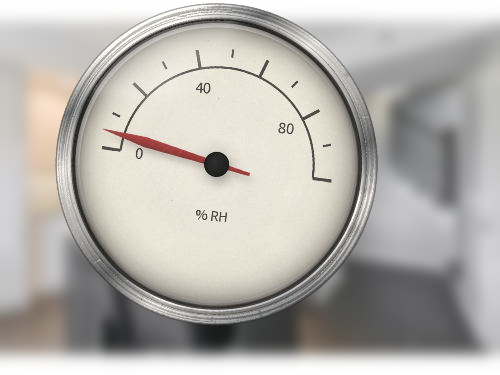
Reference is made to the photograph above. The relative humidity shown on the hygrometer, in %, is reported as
5 %
